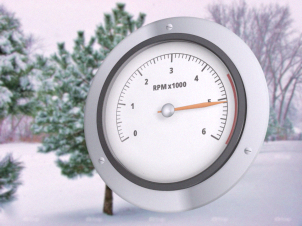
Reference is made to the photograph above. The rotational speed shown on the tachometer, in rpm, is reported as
5100 rpm
